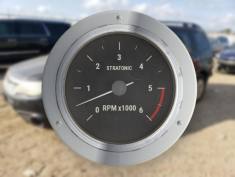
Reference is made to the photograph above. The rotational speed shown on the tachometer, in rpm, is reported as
500 rpm
